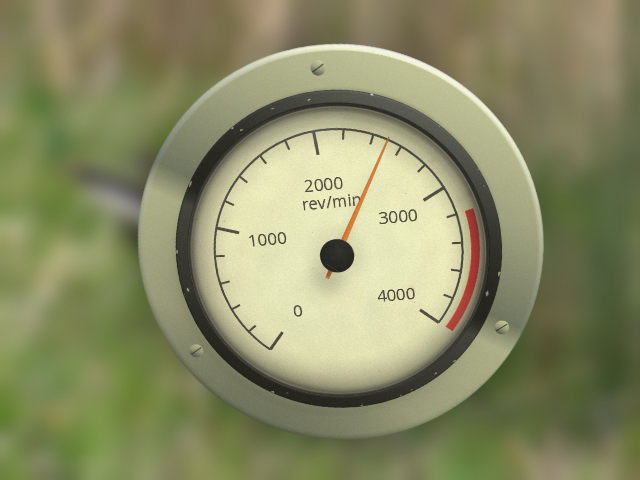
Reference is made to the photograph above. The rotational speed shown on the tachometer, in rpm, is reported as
2500 rpm
